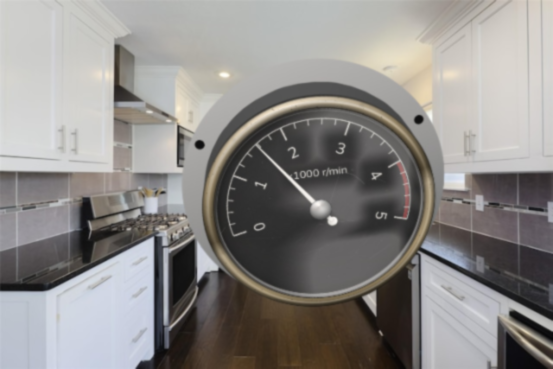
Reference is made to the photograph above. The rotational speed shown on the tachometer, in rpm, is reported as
1600 rpm
